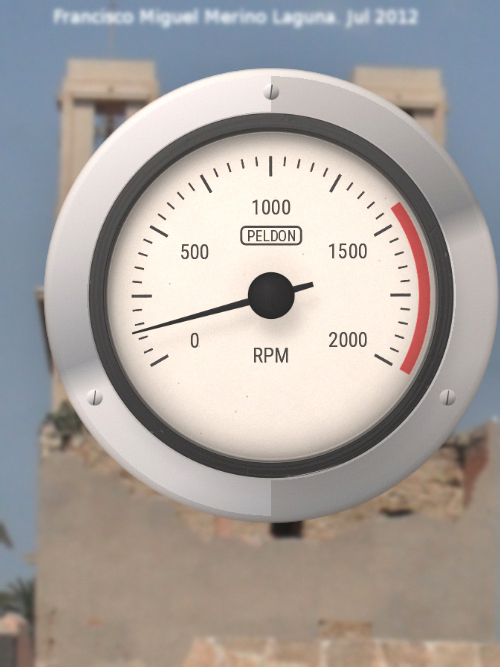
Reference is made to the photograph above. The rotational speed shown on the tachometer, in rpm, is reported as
125 rpm
